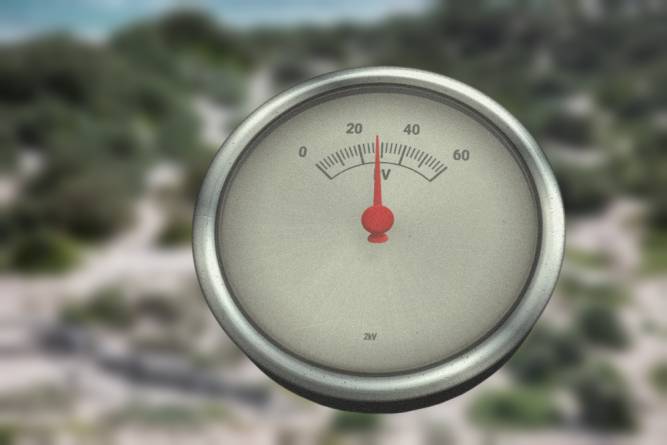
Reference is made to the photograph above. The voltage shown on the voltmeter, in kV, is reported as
28 kV
